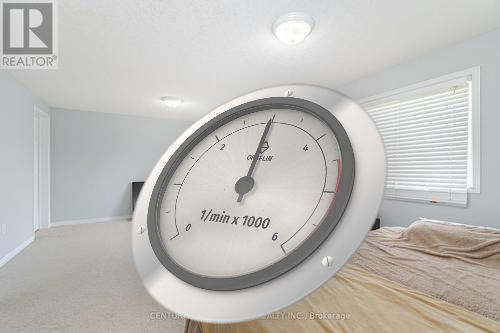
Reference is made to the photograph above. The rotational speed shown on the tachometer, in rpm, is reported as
3000 rpm
